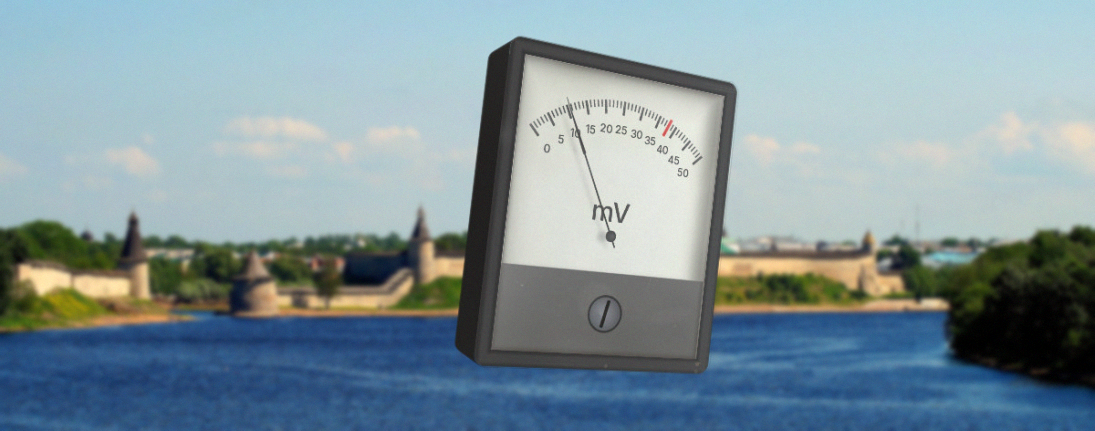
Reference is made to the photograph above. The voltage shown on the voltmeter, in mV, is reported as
10 mV
